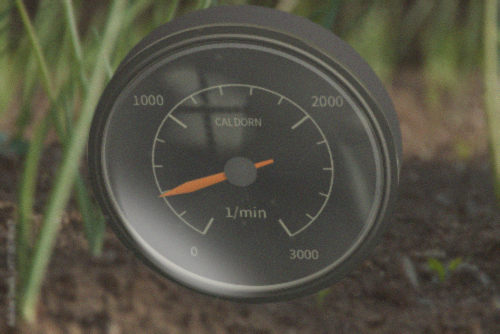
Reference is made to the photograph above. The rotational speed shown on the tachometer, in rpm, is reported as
400 rpm
